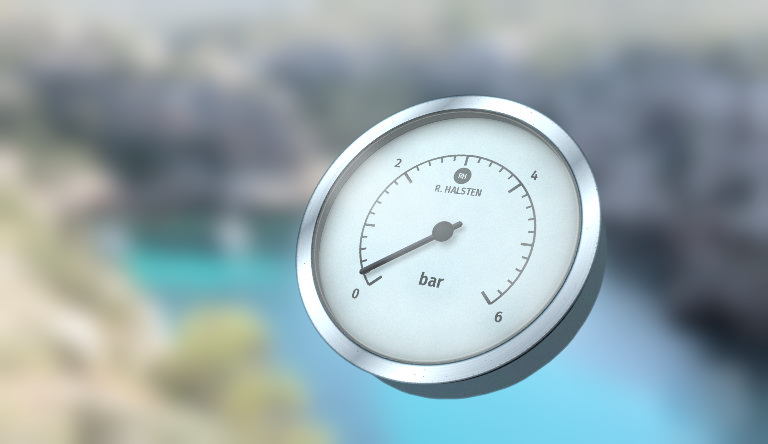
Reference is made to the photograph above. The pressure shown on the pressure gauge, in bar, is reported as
0.2 bar
